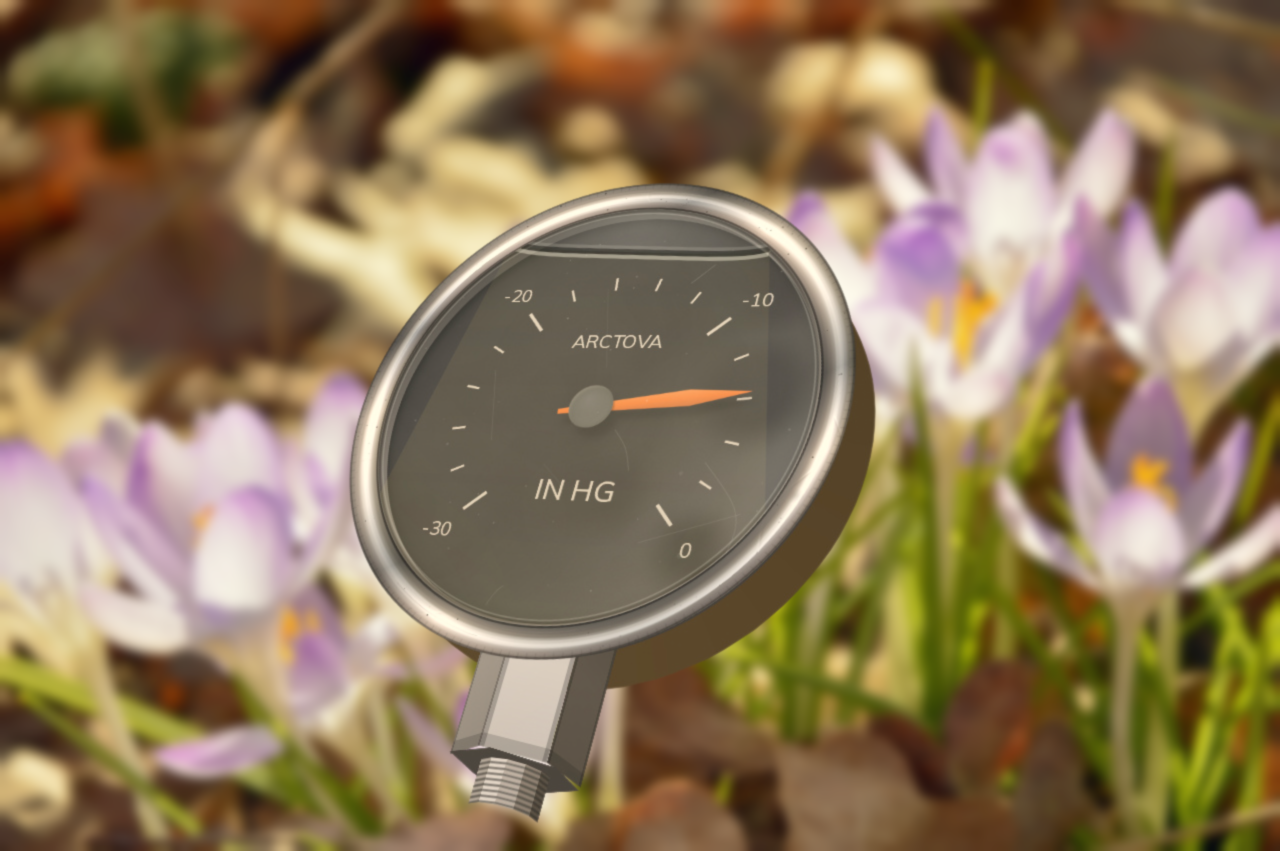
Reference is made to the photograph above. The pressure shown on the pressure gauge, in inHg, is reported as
-6 inHg
